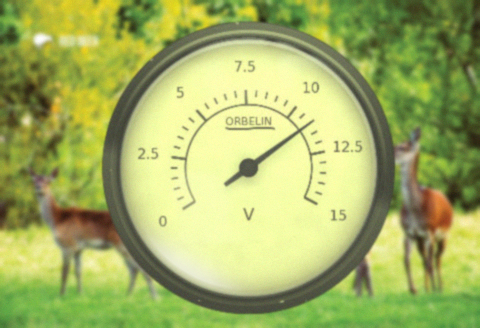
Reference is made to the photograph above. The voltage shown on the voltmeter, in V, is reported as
11 V
